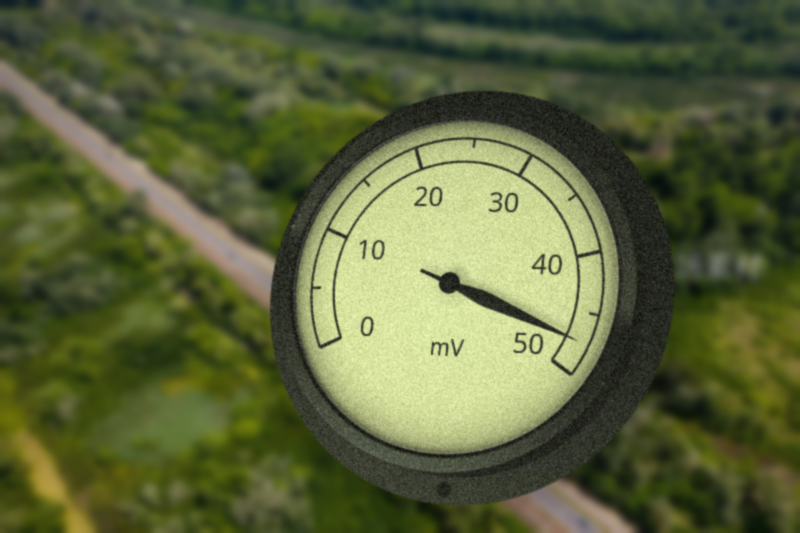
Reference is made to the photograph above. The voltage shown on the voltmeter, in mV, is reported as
47.5 mV
